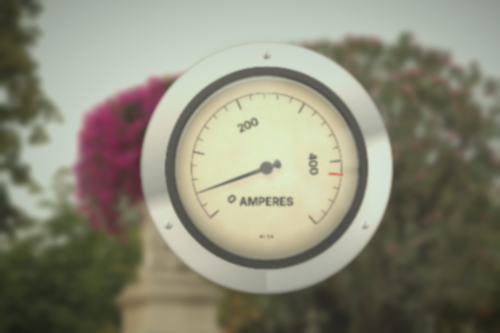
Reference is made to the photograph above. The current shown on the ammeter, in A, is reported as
40 A
